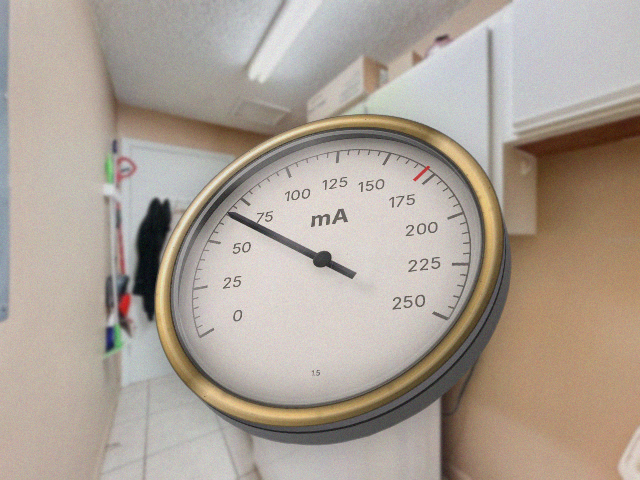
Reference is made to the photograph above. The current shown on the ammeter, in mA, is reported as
65 mA
